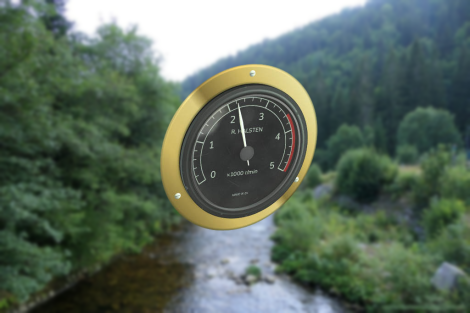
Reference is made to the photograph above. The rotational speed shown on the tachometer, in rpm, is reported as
2200 rpm
